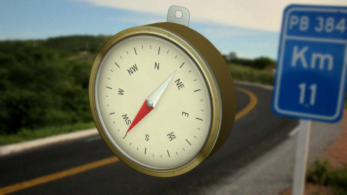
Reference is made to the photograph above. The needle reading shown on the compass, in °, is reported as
210 °
